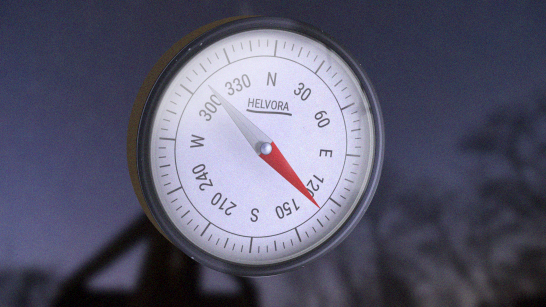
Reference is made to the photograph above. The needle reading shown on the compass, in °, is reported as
130 °
